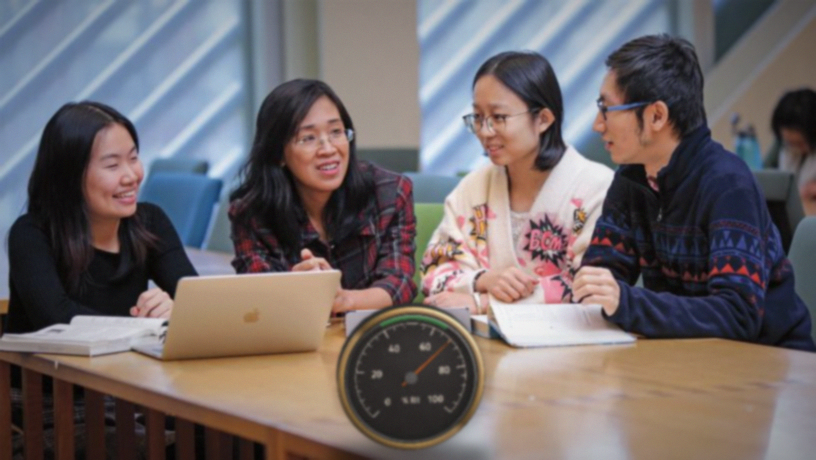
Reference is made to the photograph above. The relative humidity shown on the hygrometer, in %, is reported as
68 %
